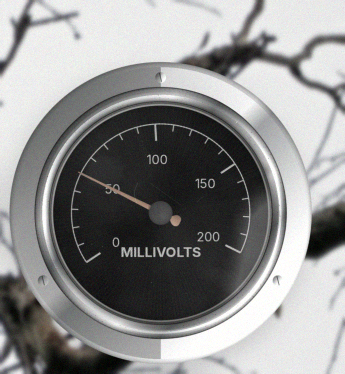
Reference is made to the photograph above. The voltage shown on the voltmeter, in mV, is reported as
50 mV
